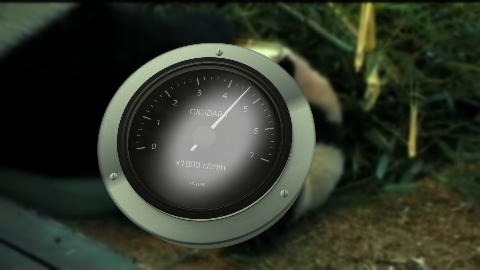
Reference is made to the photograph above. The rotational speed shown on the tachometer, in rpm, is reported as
4600 rpm
